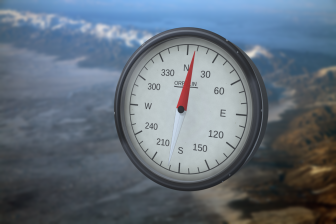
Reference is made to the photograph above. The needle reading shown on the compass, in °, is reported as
10 °
